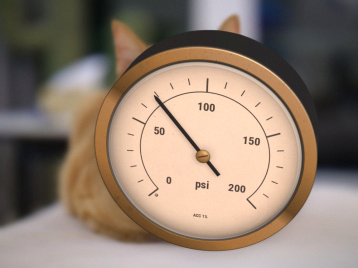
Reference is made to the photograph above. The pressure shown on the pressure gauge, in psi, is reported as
70 psi
